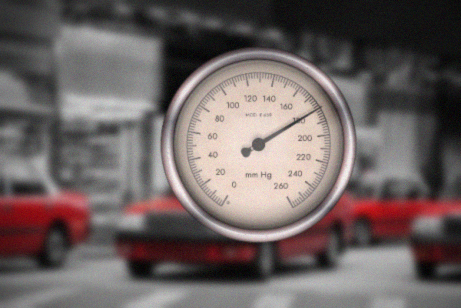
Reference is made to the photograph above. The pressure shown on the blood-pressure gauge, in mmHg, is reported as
180 mmHg
